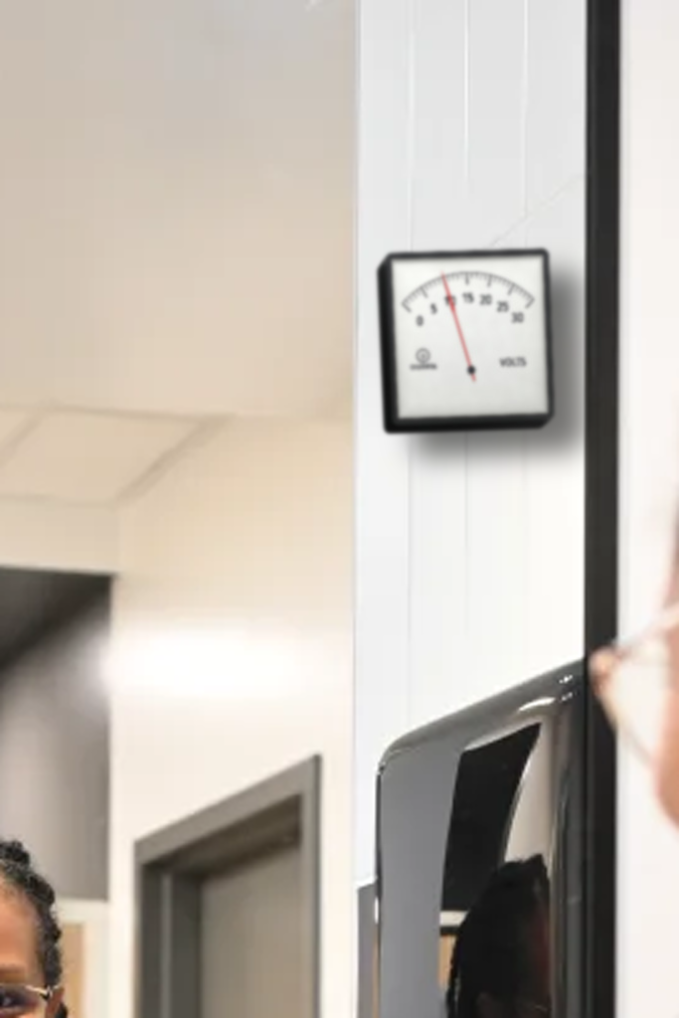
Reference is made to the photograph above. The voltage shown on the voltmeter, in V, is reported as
10 V
